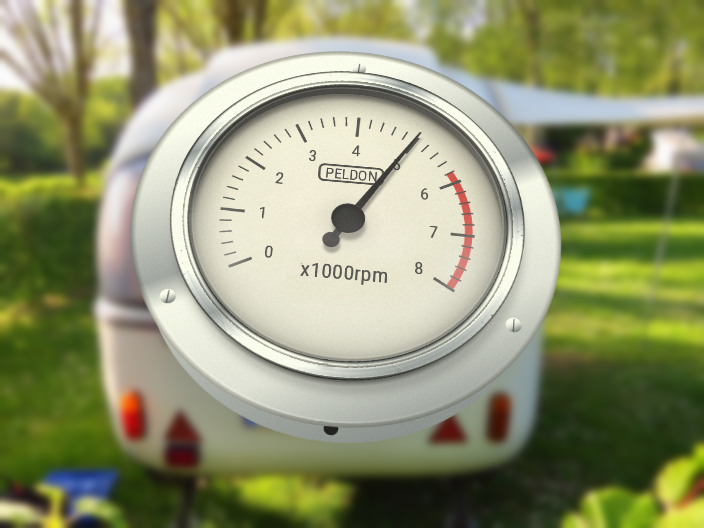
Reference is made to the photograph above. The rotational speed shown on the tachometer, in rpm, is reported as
5000 rpm
